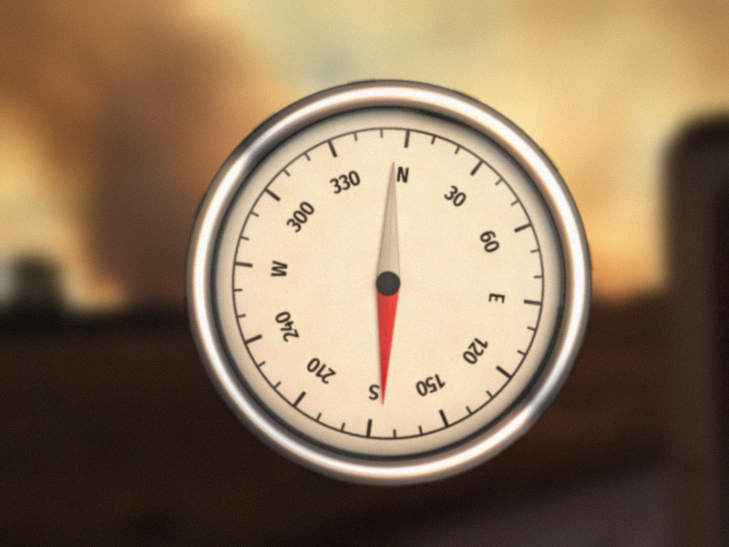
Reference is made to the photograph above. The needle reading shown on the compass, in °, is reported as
175 °
